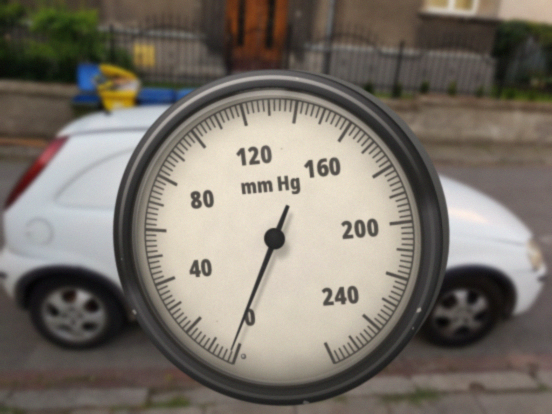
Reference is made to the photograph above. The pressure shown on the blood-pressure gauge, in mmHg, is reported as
2 mmHg
